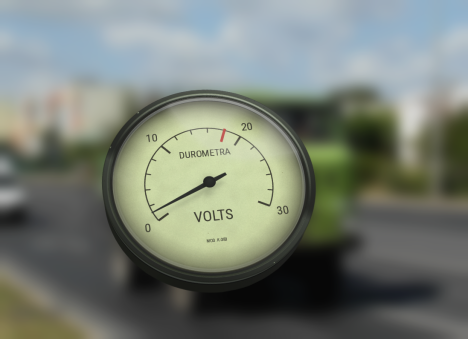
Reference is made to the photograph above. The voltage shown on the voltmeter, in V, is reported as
1 V
